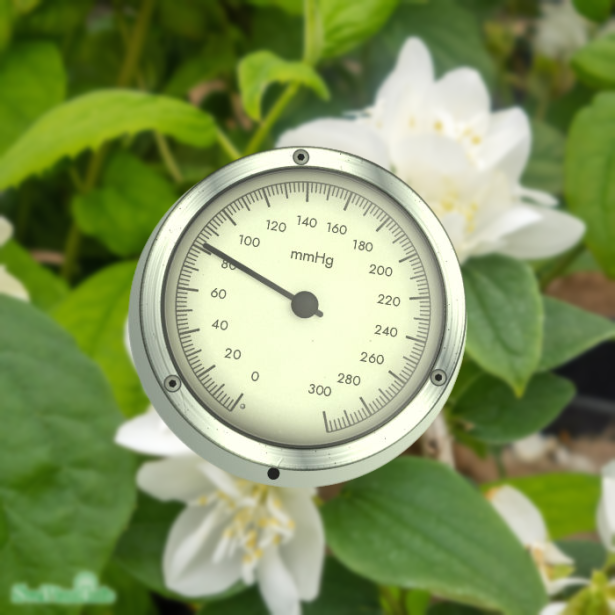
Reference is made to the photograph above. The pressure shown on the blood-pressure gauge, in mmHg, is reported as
82 mmHg
